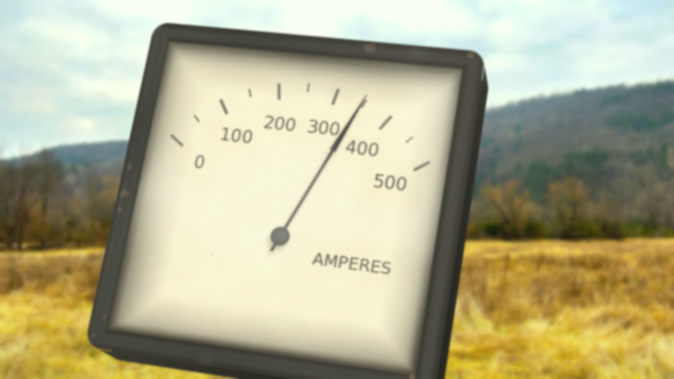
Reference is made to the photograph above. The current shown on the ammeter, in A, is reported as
350 A
